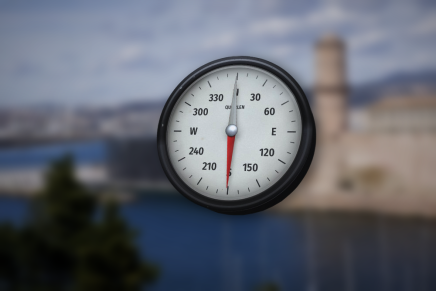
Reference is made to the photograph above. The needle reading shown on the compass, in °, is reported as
180 °
